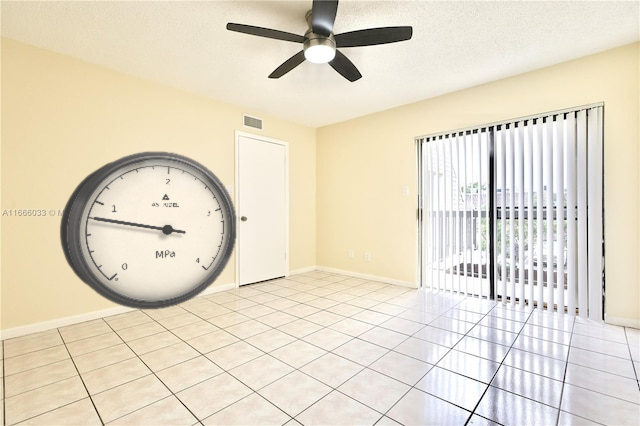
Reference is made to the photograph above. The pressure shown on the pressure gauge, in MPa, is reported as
0.8 MPa
